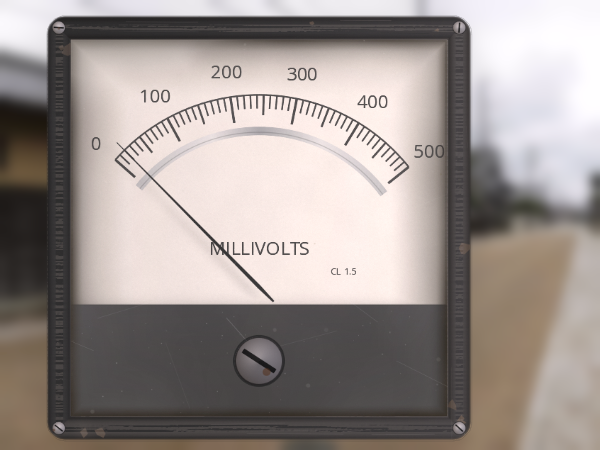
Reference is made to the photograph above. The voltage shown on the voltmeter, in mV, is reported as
20 mV
